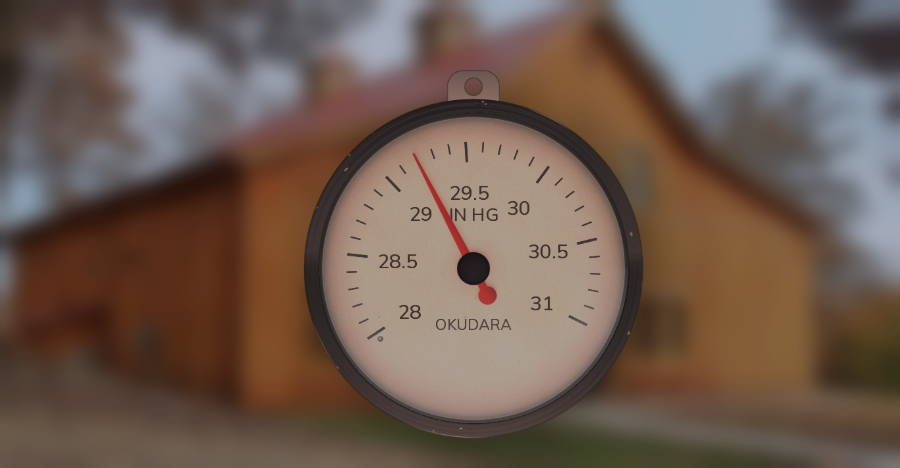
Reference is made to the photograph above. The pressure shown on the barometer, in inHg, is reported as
29.2 inHg
